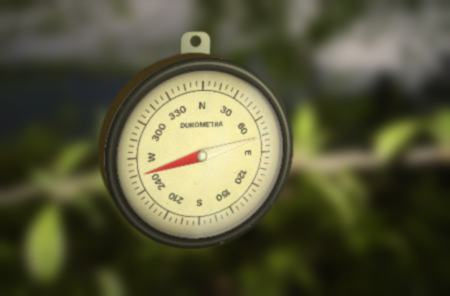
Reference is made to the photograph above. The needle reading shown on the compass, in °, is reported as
255 °
